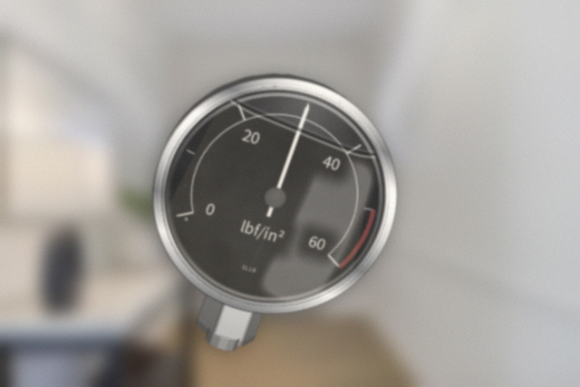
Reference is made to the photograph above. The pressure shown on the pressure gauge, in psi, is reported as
30 psi
